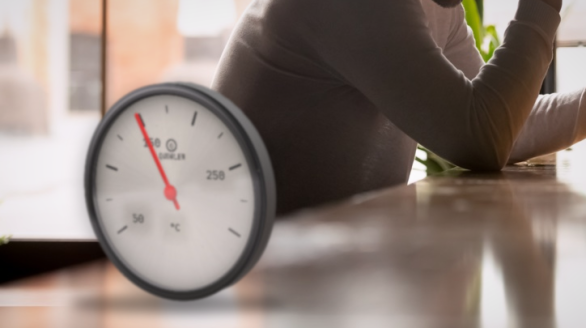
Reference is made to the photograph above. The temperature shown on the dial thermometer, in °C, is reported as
150 °C
